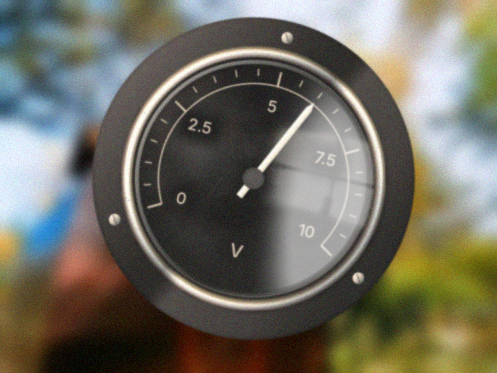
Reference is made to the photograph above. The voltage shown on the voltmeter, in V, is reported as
6 V
